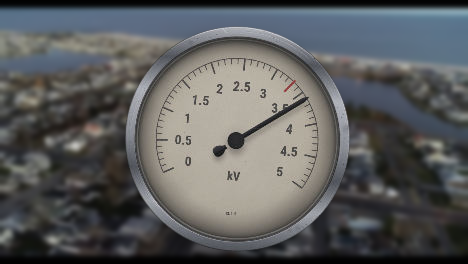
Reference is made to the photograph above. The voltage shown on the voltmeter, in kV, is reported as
3.6 kV
